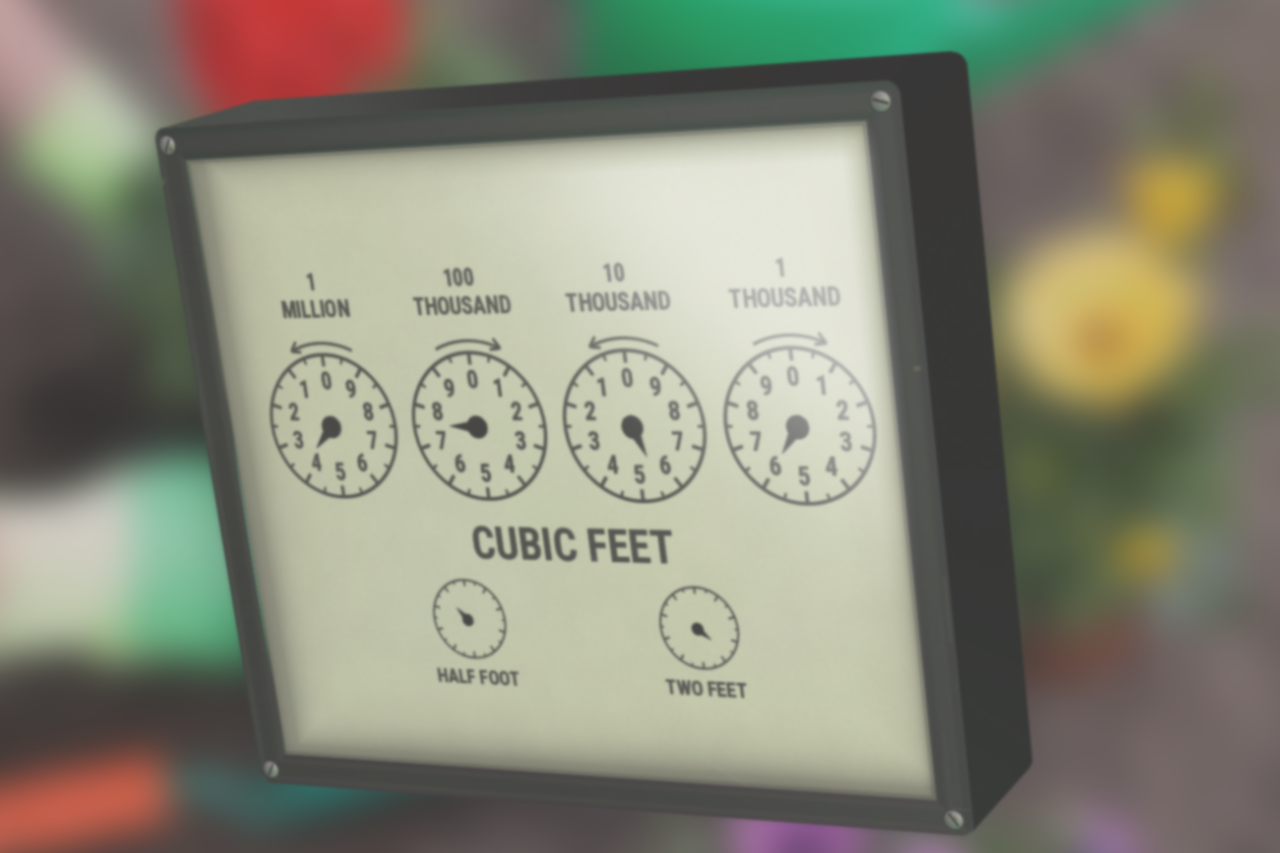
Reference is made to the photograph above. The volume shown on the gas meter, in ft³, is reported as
375600 ft³
